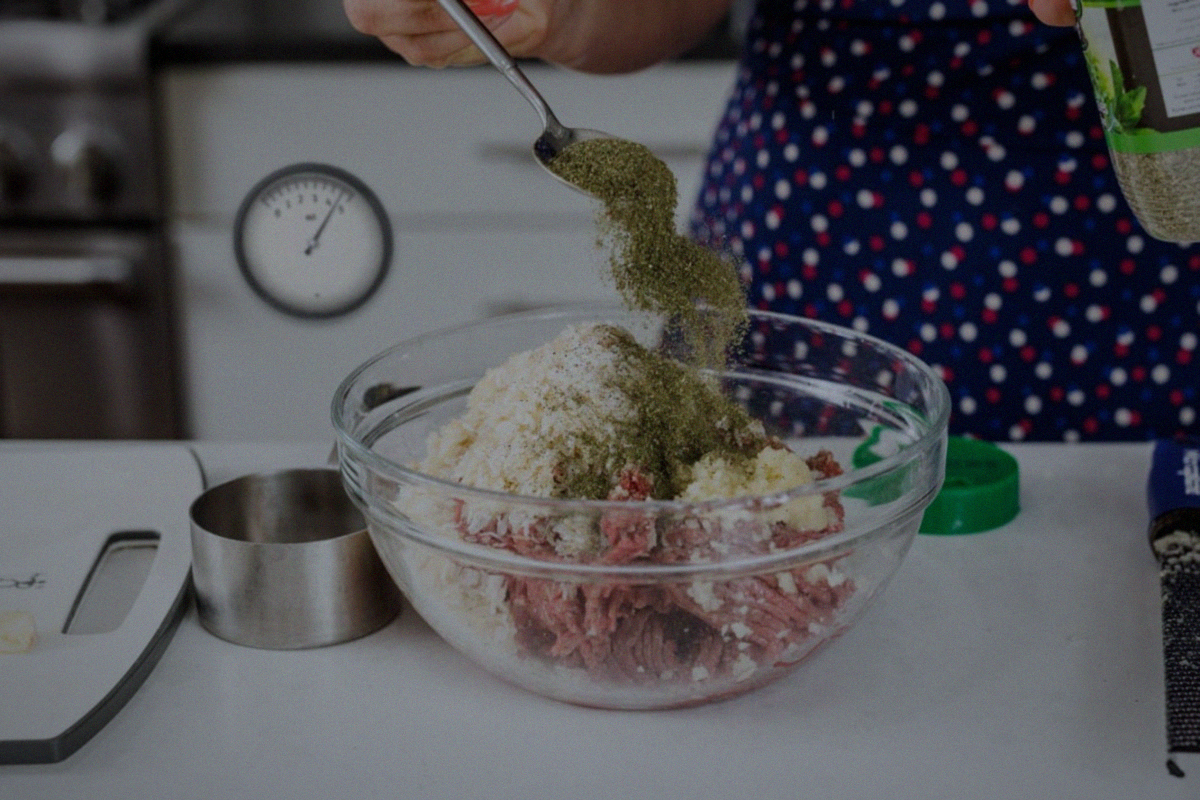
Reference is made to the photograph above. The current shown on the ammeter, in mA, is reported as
4.5 mA
